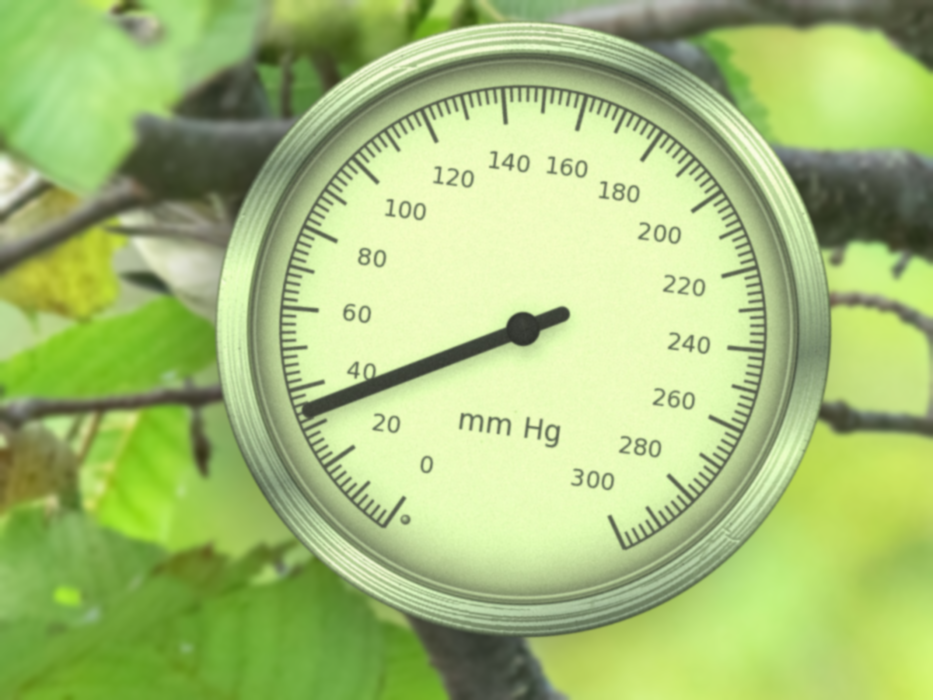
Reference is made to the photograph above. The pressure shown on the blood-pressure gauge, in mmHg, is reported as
34 mmHg
